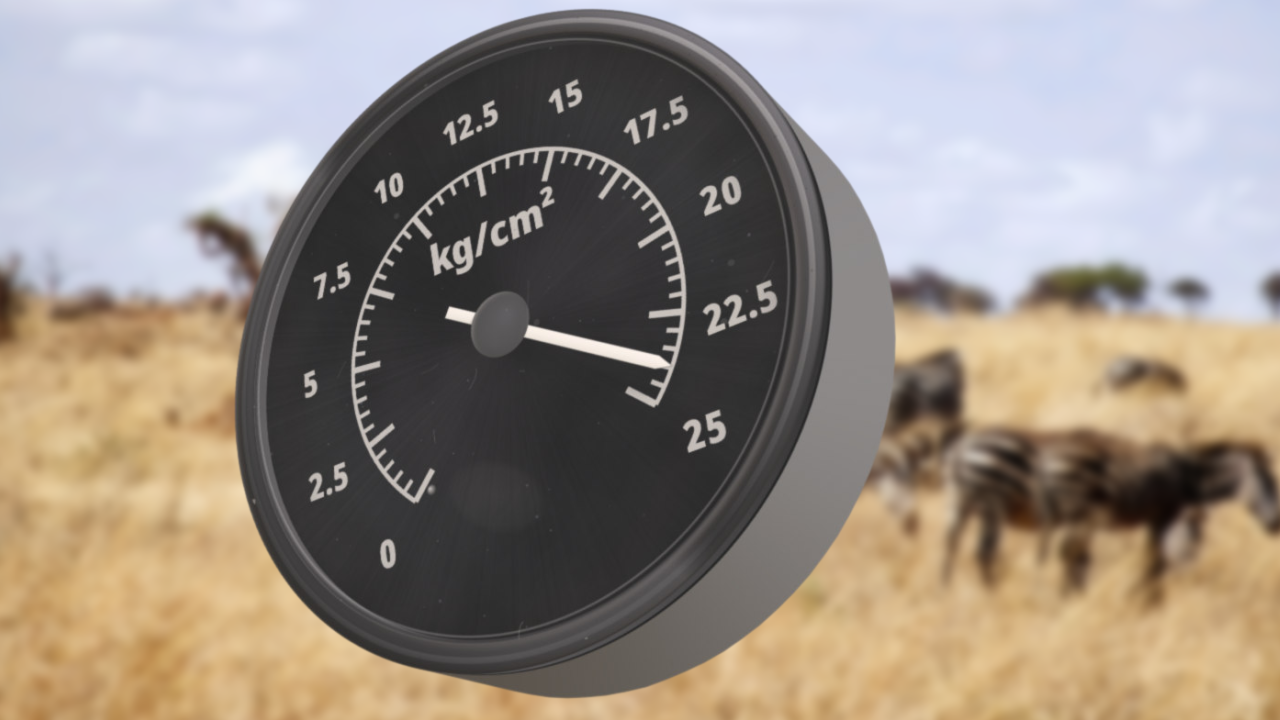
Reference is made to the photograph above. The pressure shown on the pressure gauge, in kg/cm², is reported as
24 kg/cm²
